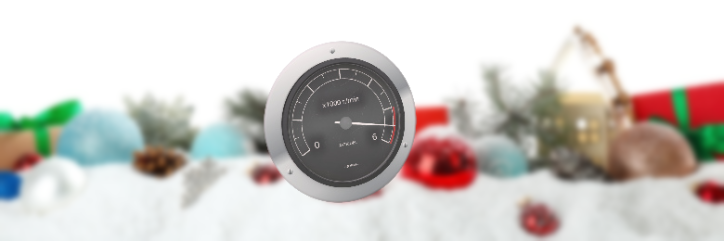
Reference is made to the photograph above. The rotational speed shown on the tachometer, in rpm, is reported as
5500 rpm
